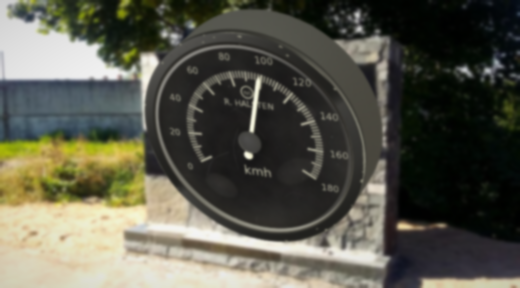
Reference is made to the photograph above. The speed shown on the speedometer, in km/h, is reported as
100 km/h
